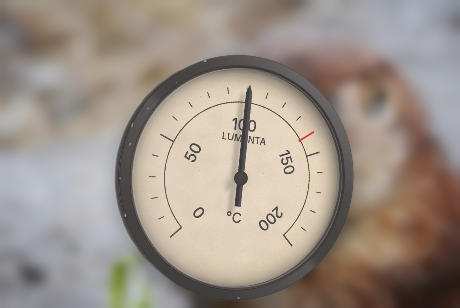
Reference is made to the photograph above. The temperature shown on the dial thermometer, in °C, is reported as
100 °C
